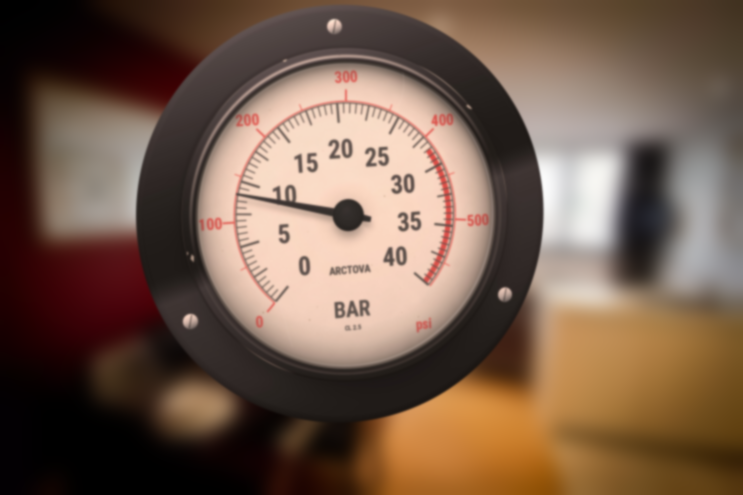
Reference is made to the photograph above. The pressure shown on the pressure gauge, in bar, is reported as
9 bar
